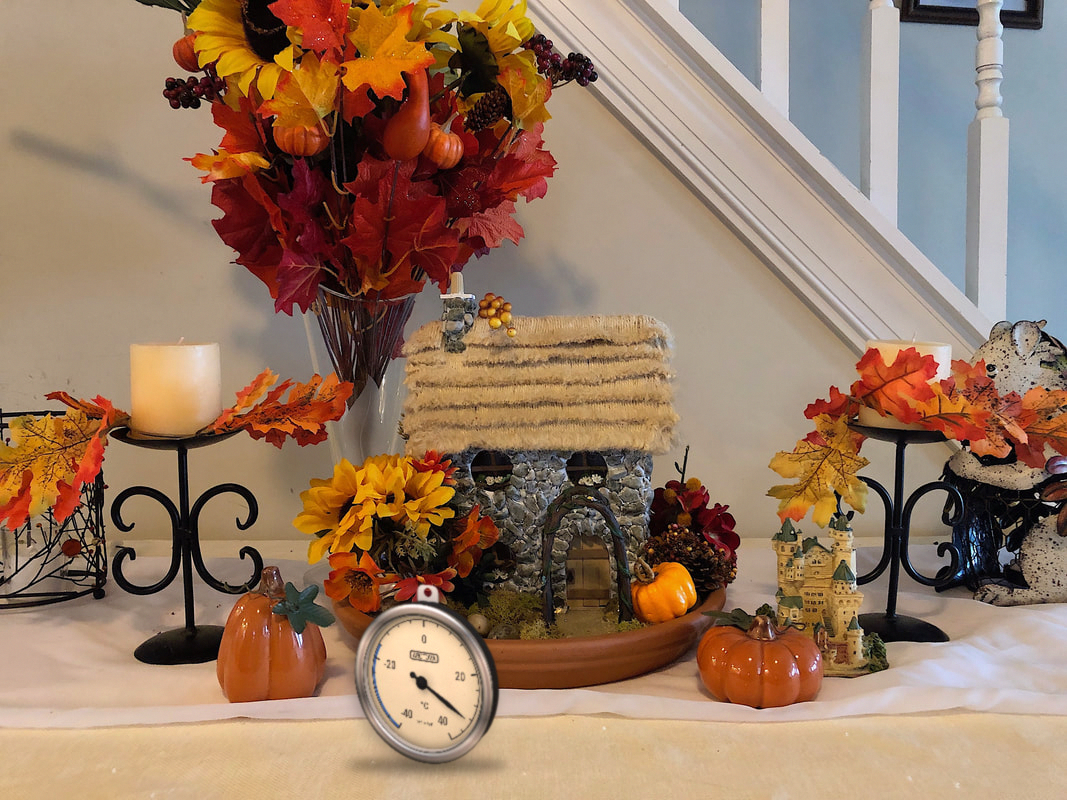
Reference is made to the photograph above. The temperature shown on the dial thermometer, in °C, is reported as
32 °C
